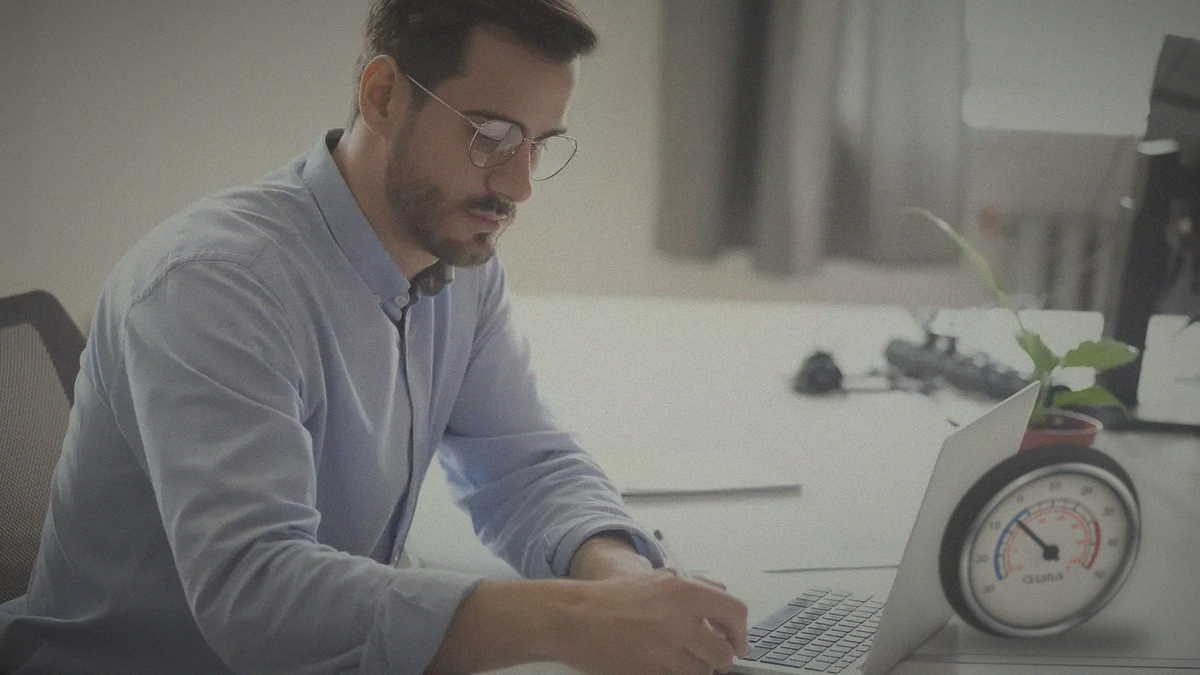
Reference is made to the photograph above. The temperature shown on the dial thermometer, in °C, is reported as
-5 °C
